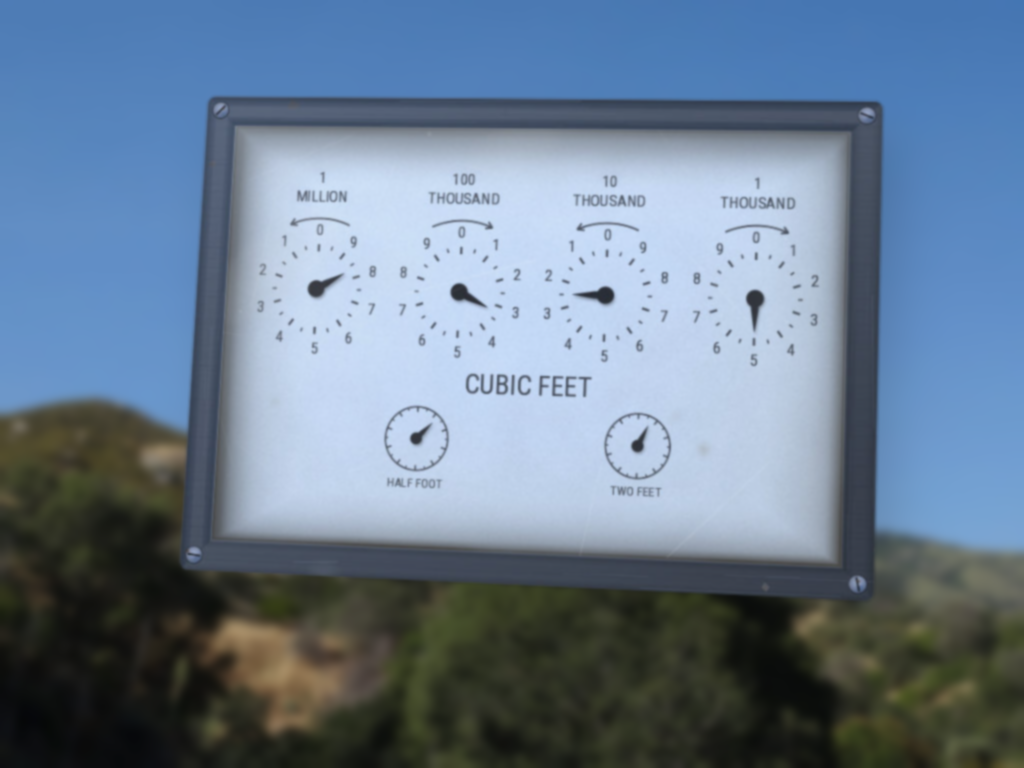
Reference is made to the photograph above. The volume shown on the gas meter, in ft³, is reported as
832500 ft³
